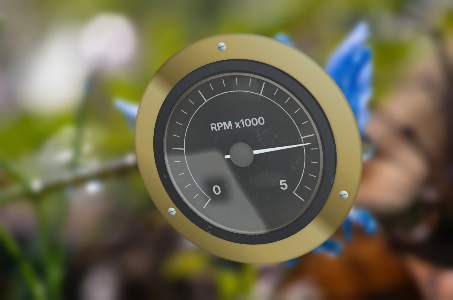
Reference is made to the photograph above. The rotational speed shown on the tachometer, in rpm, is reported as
4100 rpm
